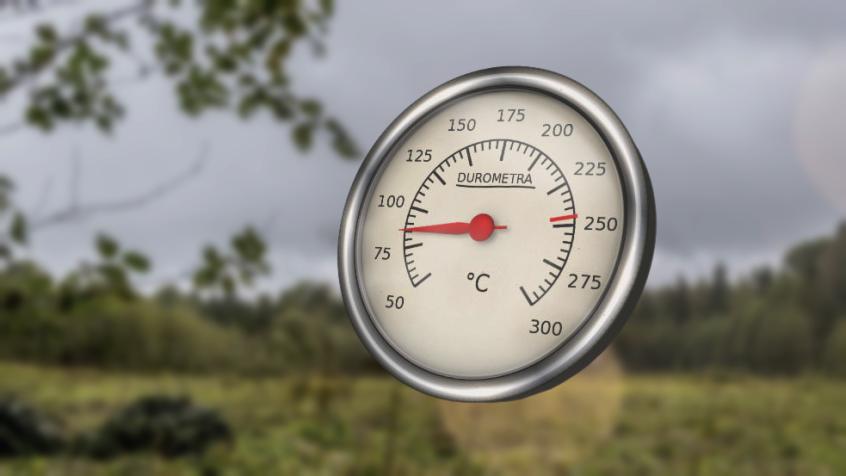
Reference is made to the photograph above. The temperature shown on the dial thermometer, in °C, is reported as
85 °C
